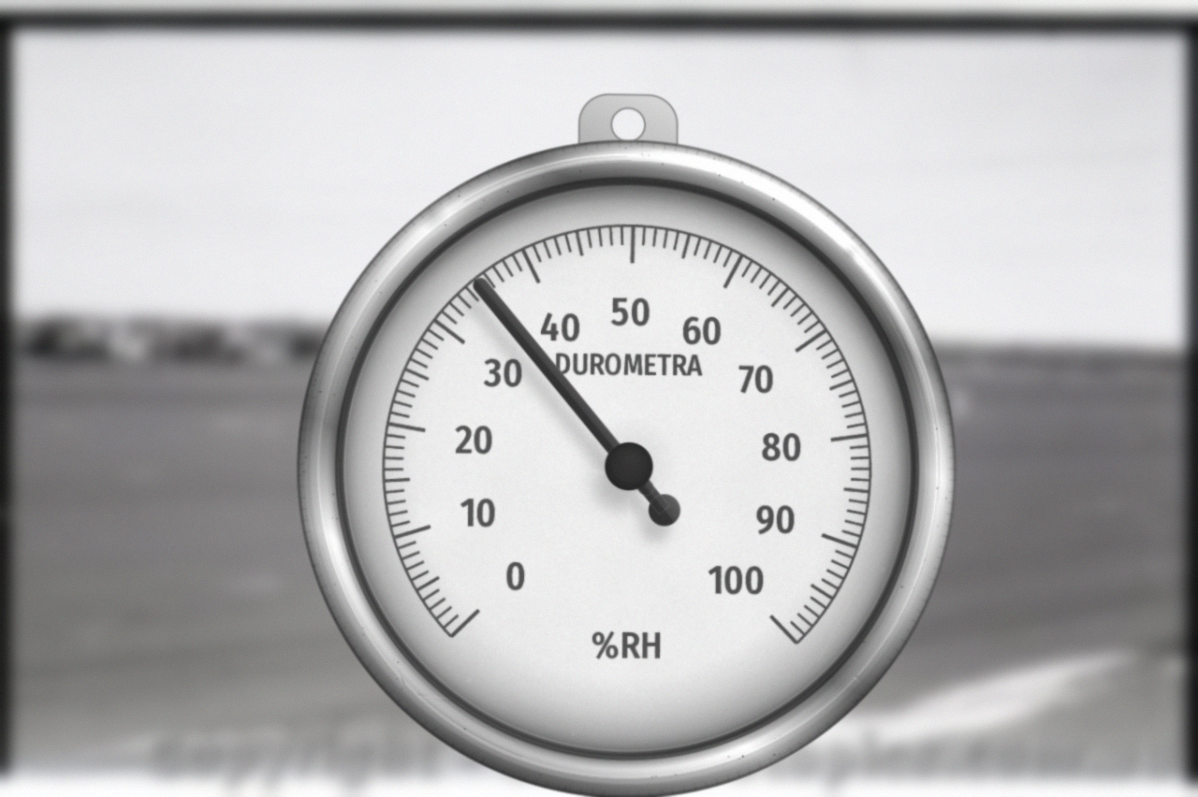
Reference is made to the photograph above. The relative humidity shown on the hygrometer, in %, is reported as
35 %
